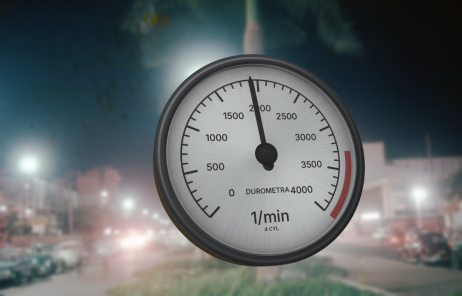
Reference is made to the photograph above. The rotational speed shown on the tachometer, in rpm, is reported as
1900 rpm
